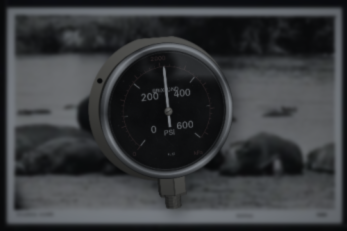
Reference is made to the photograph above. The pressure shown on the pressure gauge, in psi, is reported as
300 psi
